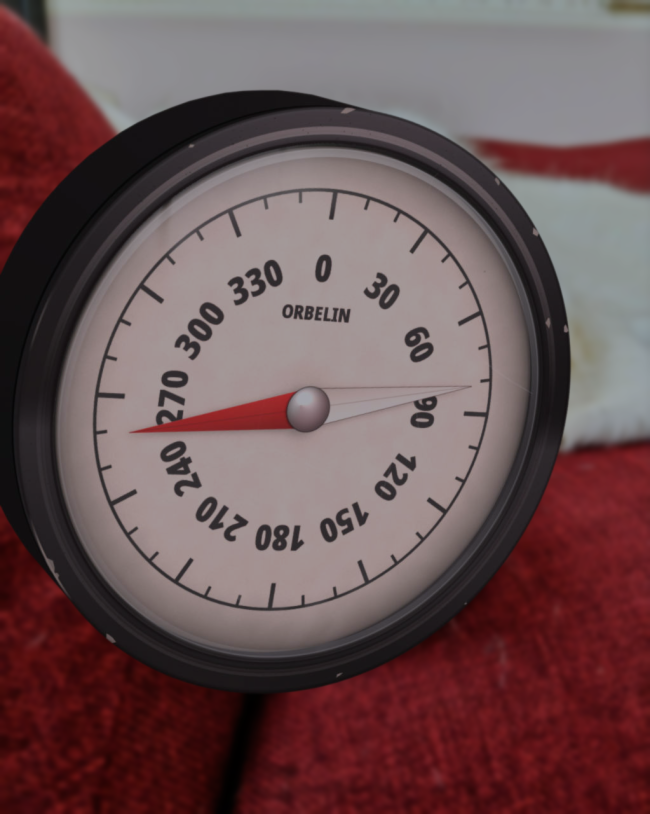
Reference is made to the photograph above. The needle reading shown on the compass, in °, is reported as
260 °
